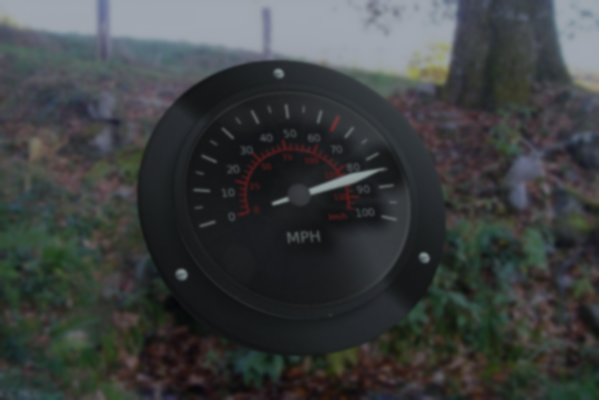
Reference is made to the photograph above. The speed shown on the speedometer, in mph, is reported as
85 mph
